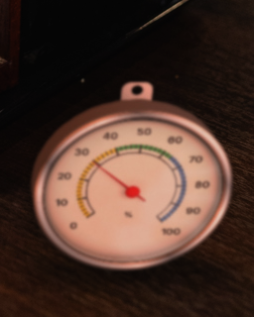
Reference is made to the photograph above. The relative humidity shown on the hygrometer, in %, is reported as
30 %
